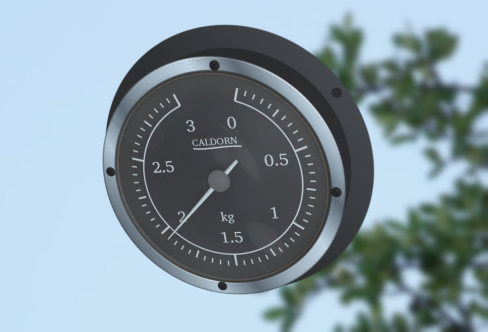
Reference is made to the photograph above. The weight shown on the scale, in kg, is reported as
1.95 kg
